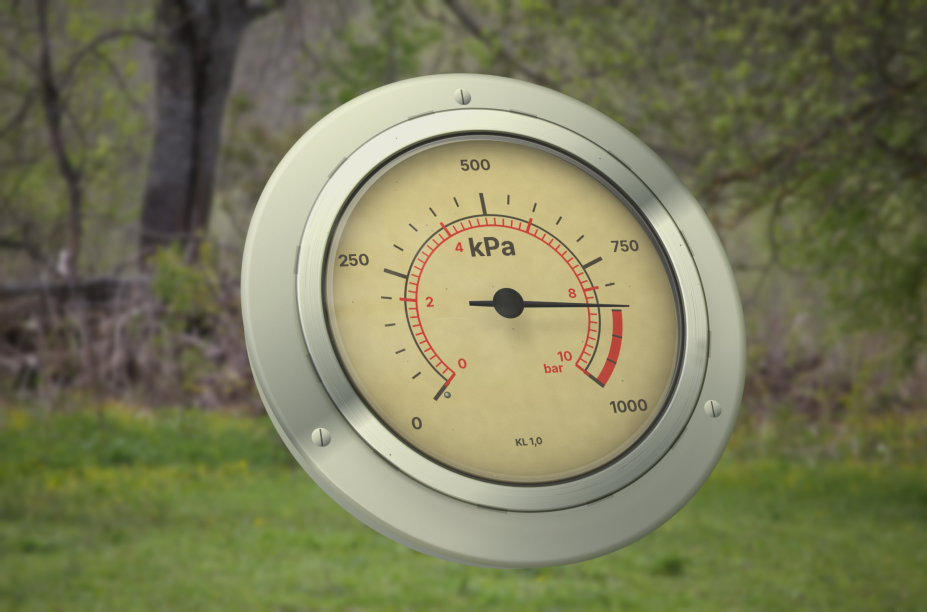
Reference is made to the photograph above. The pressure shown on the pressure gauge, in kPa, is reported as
850 kPa
